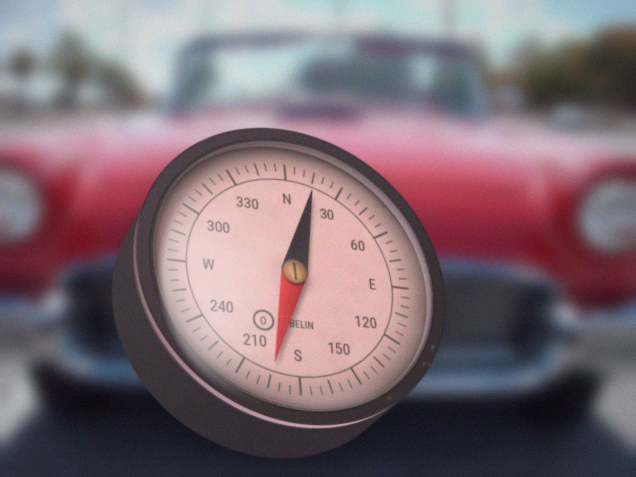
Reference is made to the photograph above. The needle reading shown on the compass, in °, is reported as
195 °
